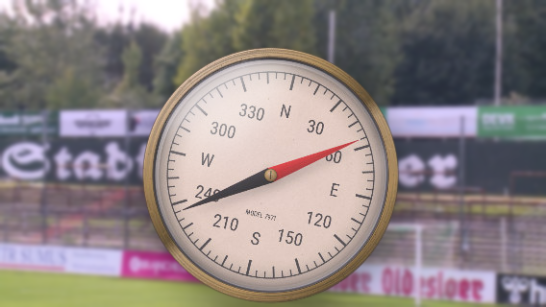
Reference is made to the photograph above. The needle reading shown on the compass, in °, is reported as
55 °
